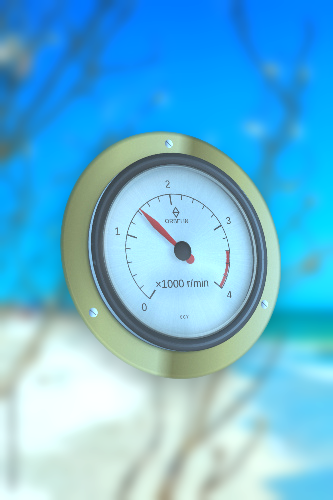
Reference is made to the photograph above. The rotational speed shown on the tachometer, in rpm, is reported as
1400 rpm
